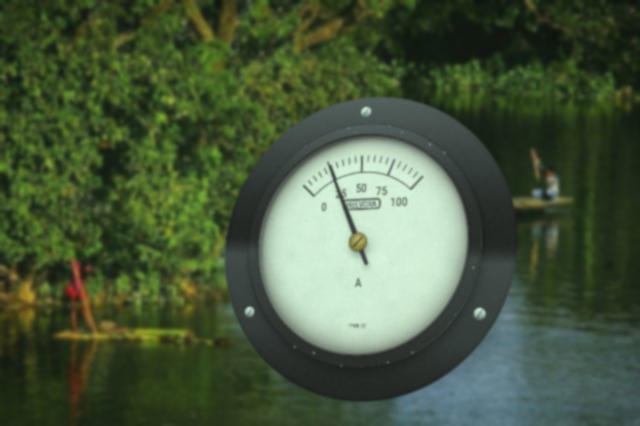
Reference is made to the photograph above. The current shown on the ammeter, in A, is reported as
25 A
